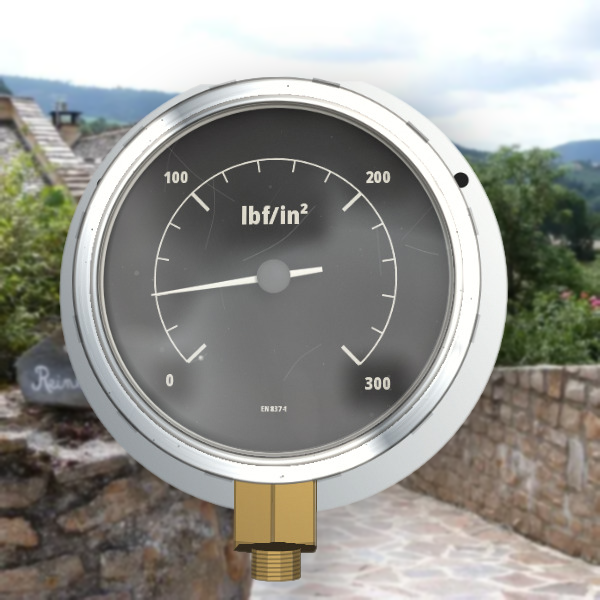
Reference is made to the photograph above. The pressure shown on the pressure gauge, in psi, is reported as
40 psi
